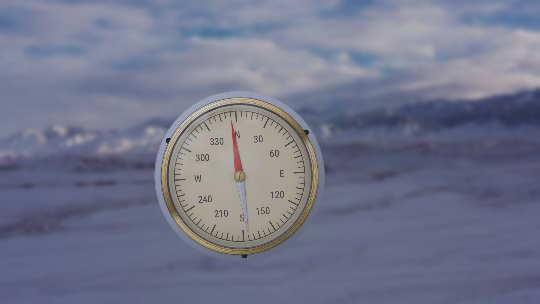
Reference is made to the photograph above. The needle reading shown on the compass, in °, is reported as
355 °
